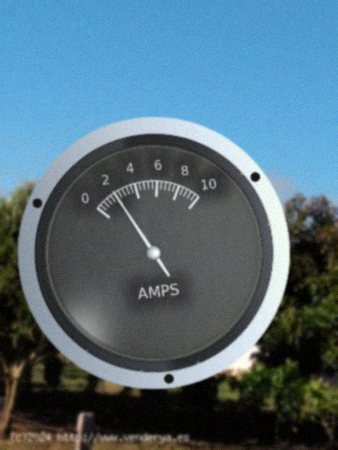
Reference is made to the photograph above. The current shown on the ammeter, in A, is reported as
2 A
